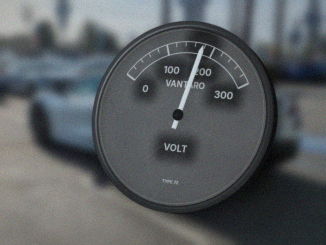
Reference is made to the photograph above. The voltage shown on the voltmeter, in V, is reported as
180 V
